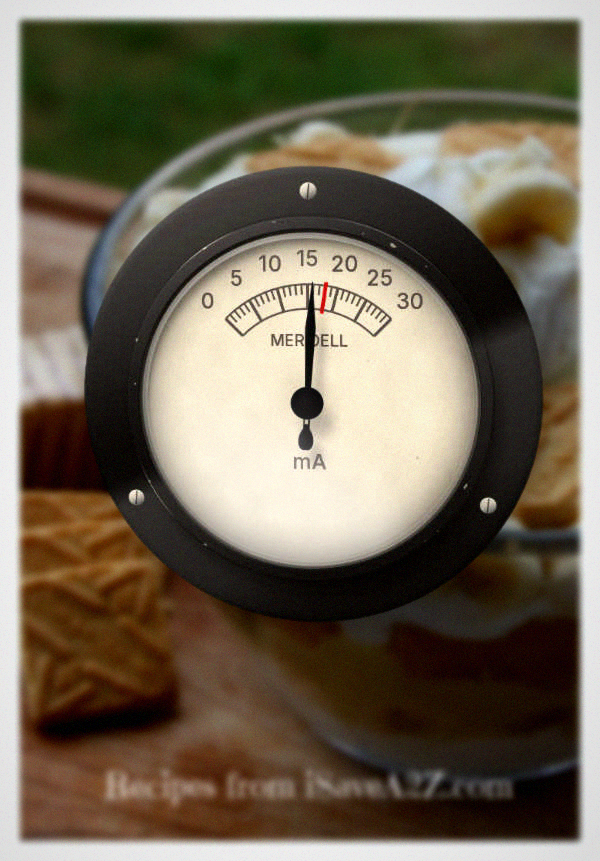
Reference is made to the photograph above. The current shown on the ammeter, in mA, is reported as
16 mA
